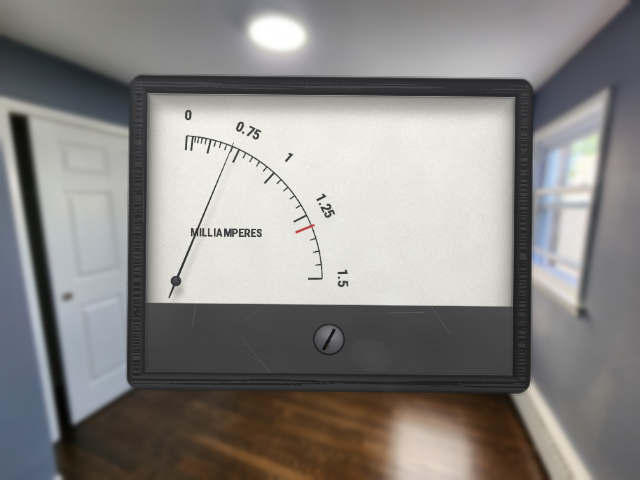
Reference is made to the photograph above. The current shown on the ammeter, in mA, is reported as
0.7 mA
